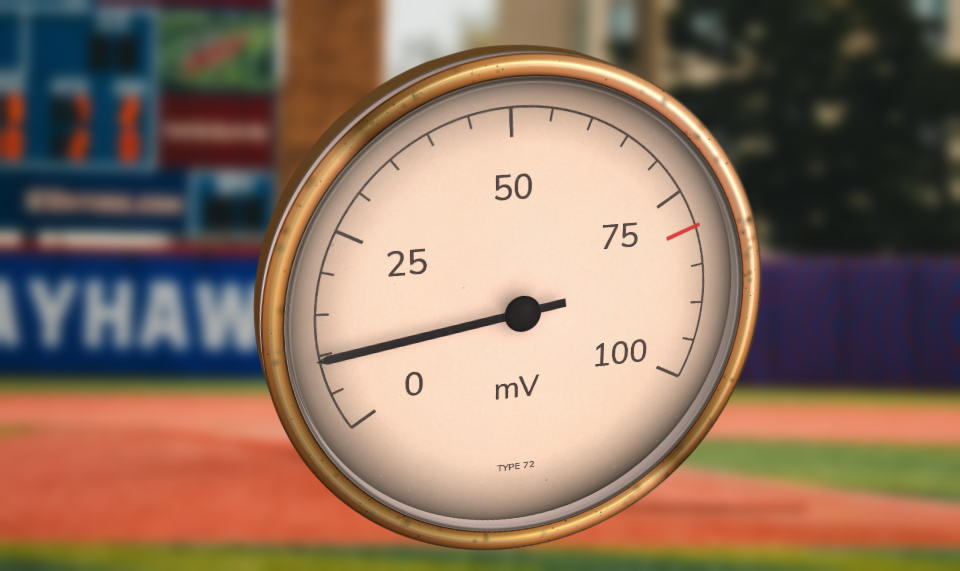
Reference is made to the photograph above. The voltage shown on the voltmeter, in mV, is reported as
10 mV
